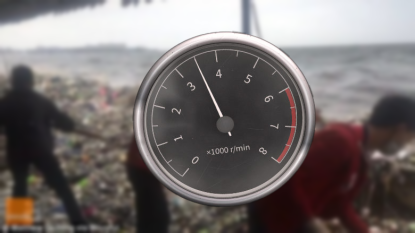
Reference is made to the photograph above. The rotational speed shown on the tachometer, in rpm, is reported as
3500 rpm
